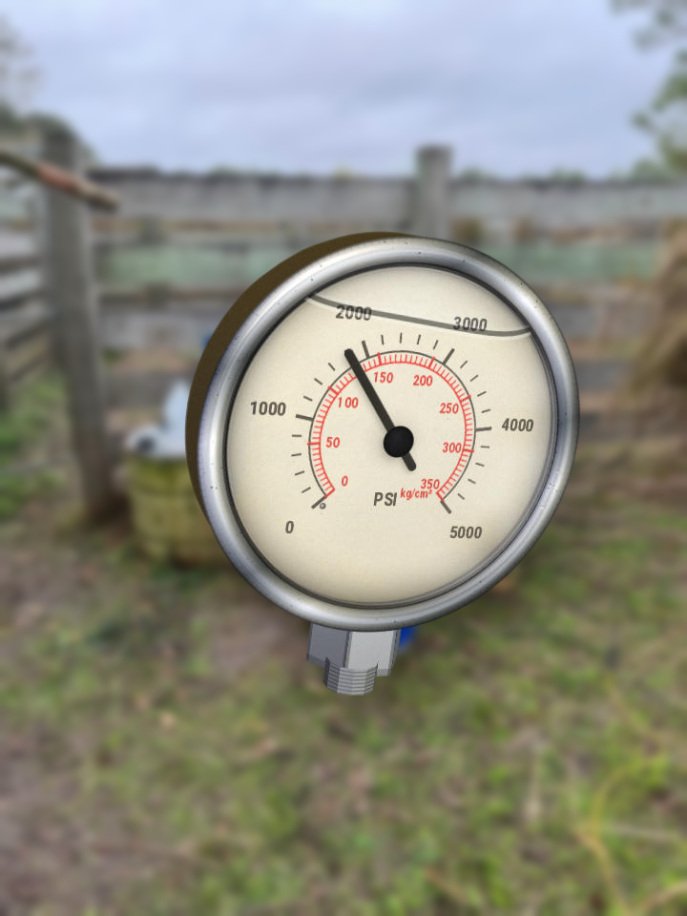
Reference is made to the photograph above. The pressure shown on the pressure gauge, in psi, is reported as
1800 psi
